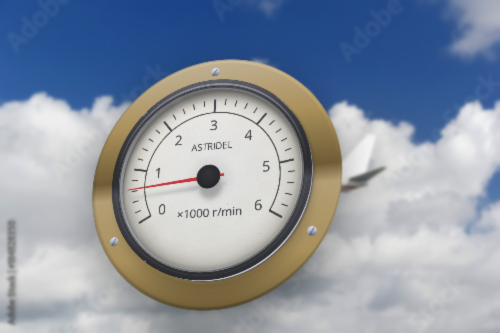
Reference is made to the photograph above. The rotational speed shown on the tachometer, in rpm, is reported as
600 rpm
